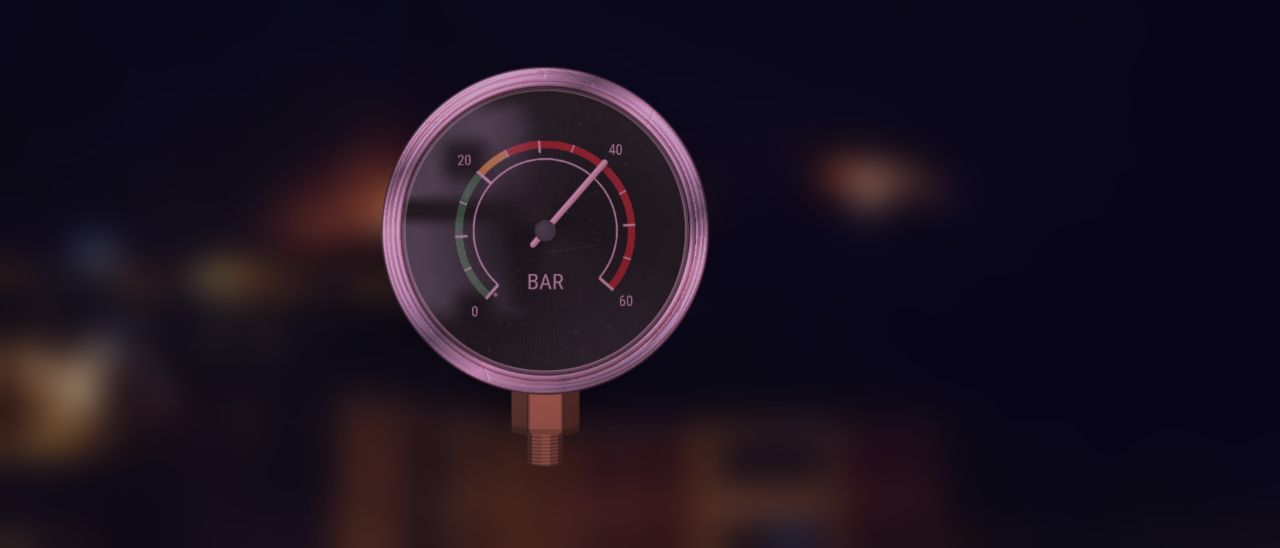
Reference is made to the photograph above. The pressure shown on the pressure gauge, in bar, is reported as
40 bar
